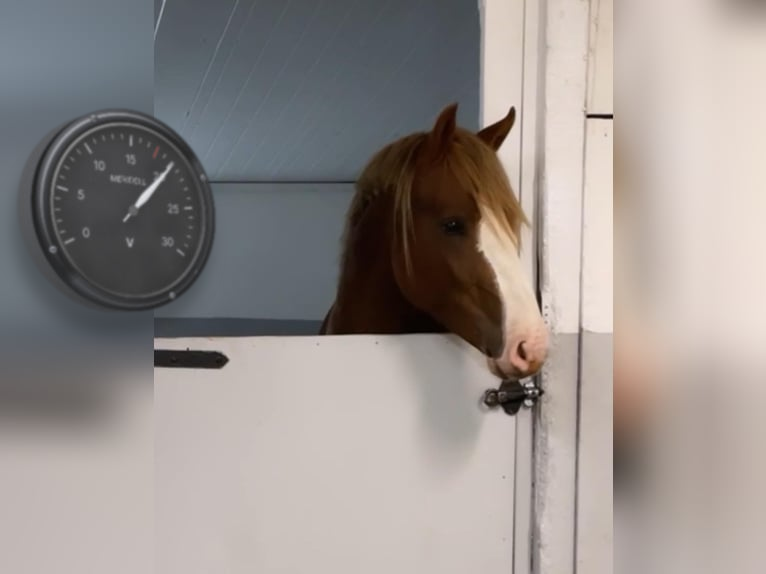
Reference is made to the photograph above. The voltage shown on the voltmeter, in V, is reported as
20 V
